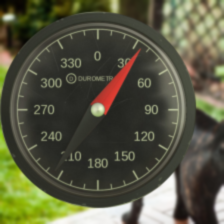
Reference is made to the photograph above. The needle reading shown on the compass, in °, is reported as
35 °
